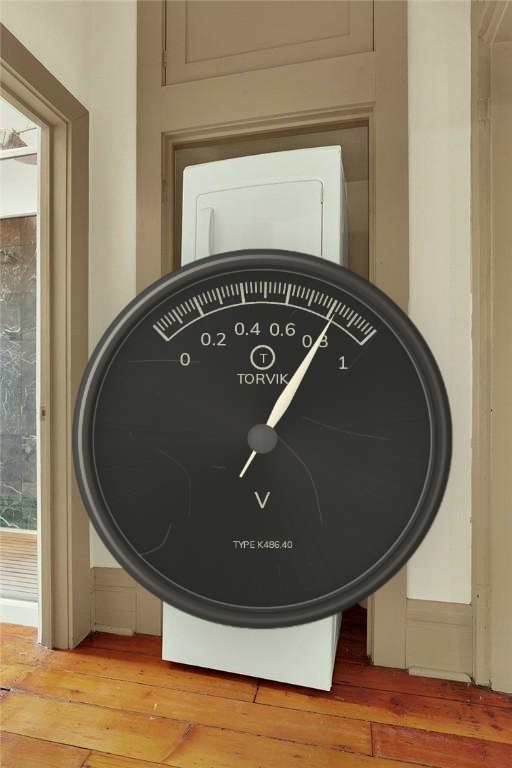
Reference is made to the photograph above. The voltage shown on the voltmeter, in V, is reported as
0.82 V
